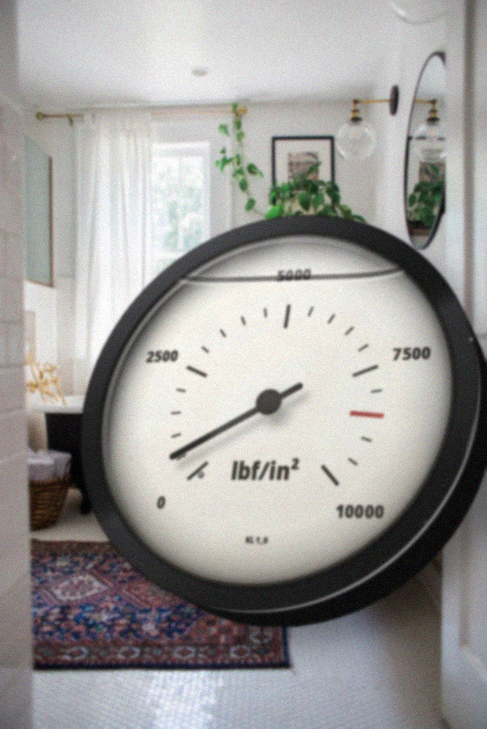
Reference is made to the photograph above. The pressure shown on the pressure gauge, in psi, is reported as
500 psi
